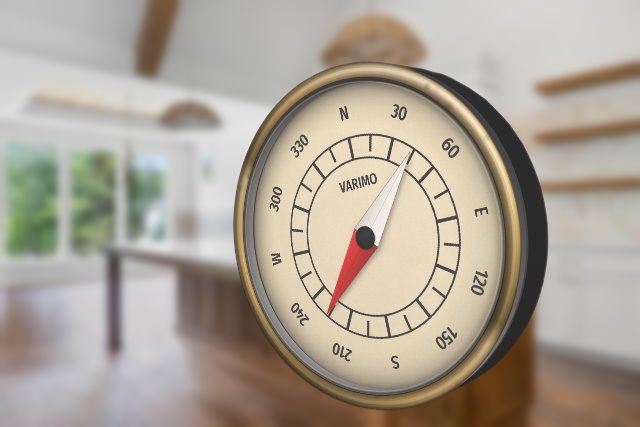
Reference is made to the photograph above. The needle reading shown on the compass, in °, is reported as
225 °
